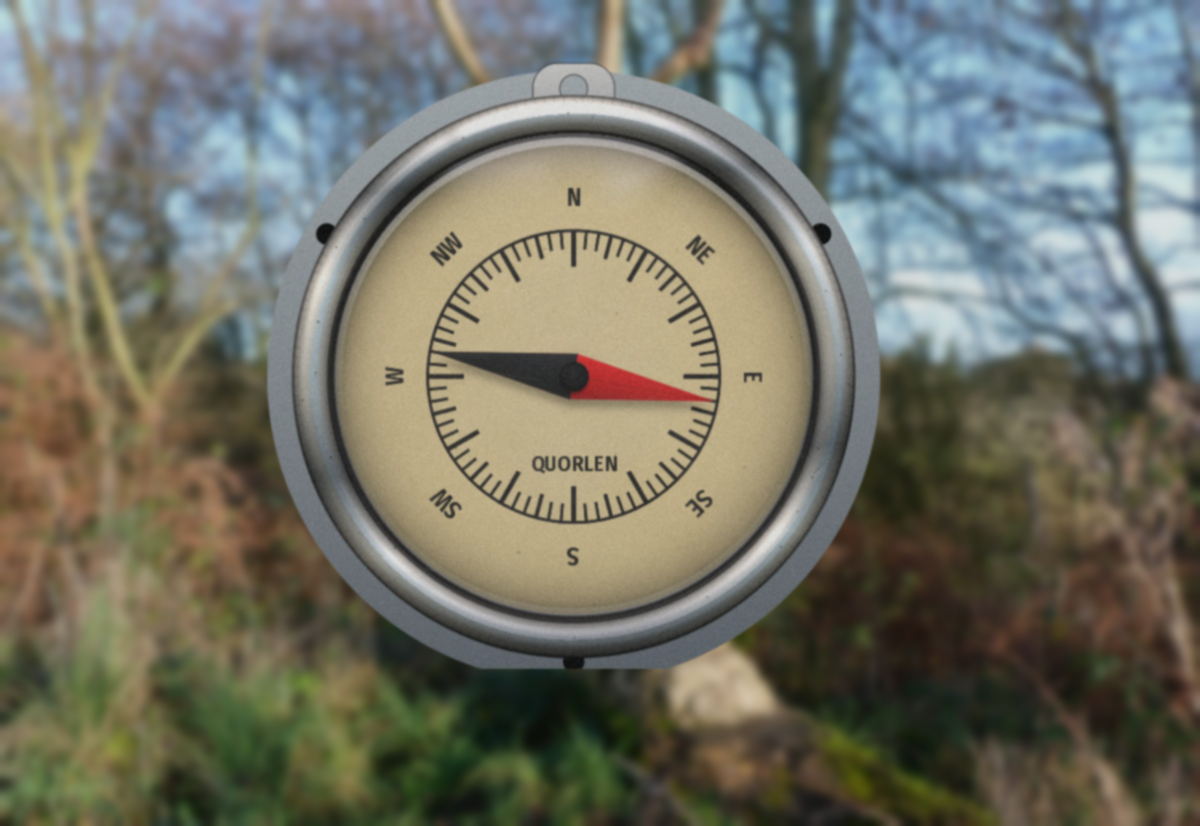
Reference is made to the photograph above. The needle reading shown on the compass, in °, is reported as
100 °
